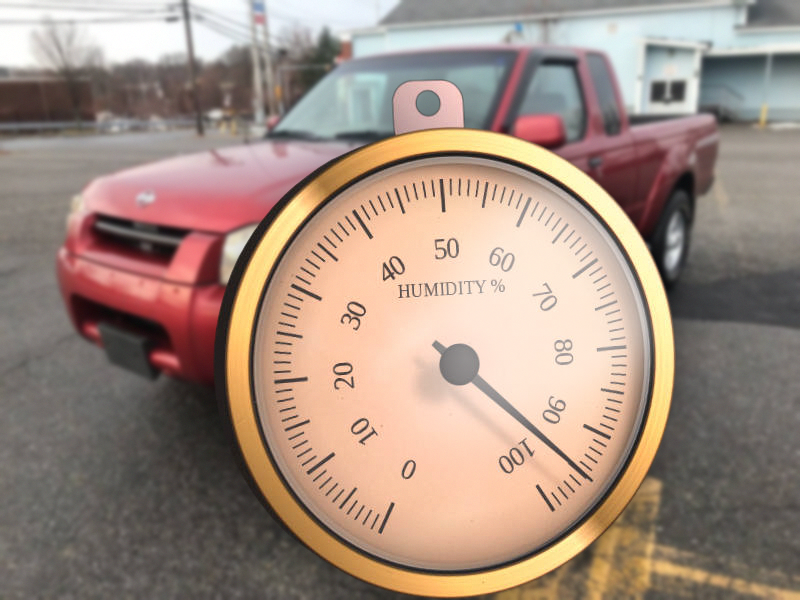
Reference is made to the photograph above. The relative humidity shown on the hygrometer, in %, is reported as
95 %
